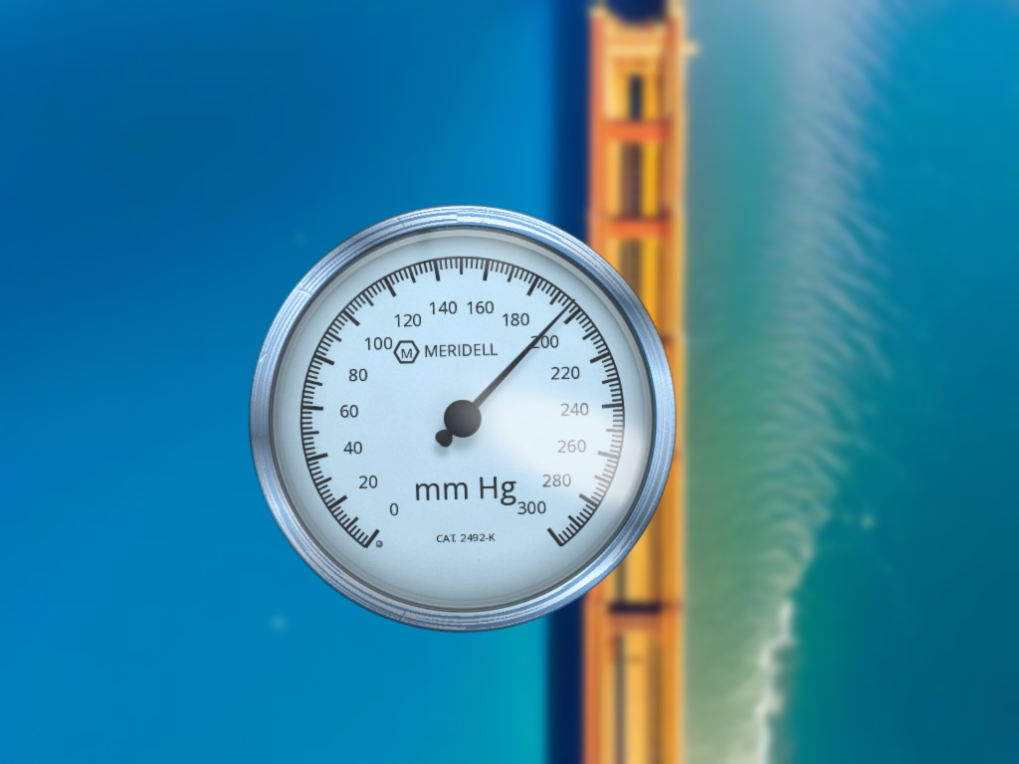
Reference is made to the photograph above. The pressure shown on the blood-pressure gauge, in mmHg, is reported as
196 mmHg
